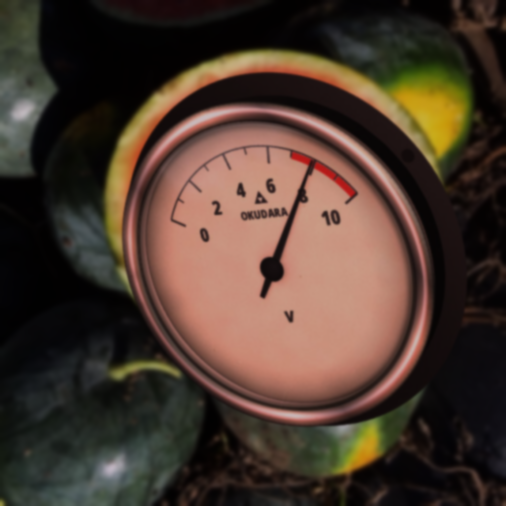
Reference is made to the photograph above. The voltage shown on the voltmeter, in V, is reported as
8 V
